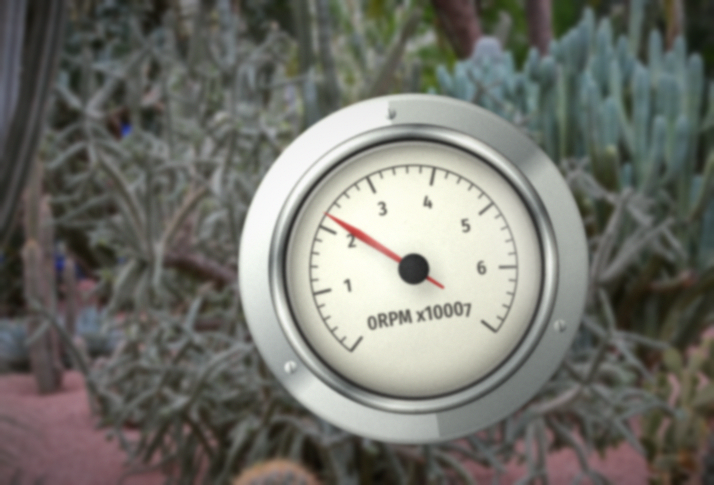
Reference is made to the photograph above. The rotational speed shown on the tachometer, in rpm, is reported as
2200 rpm
